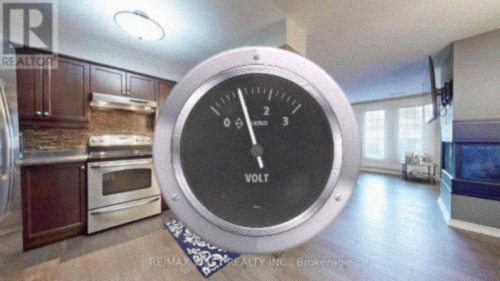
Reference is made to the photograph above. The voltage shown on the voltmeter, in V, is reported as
1 V
